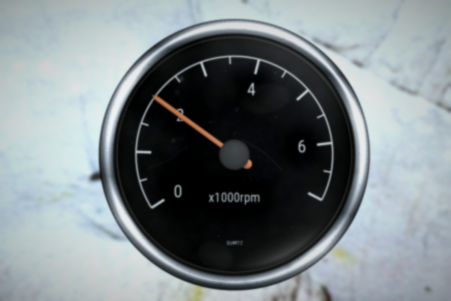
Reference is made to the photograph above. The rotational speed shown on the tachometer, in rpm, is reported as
2000 rpm
